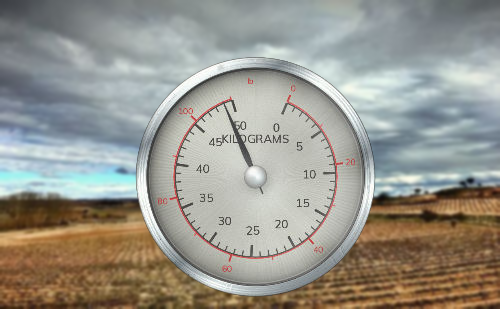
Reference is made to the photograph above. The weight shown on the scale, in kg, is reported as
49 kg
